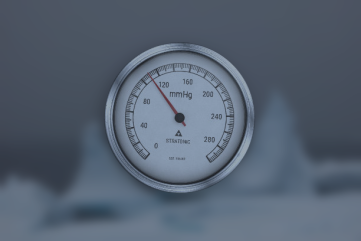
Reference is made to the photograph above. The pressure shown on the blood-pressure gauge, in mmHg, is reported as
110 mmHg
